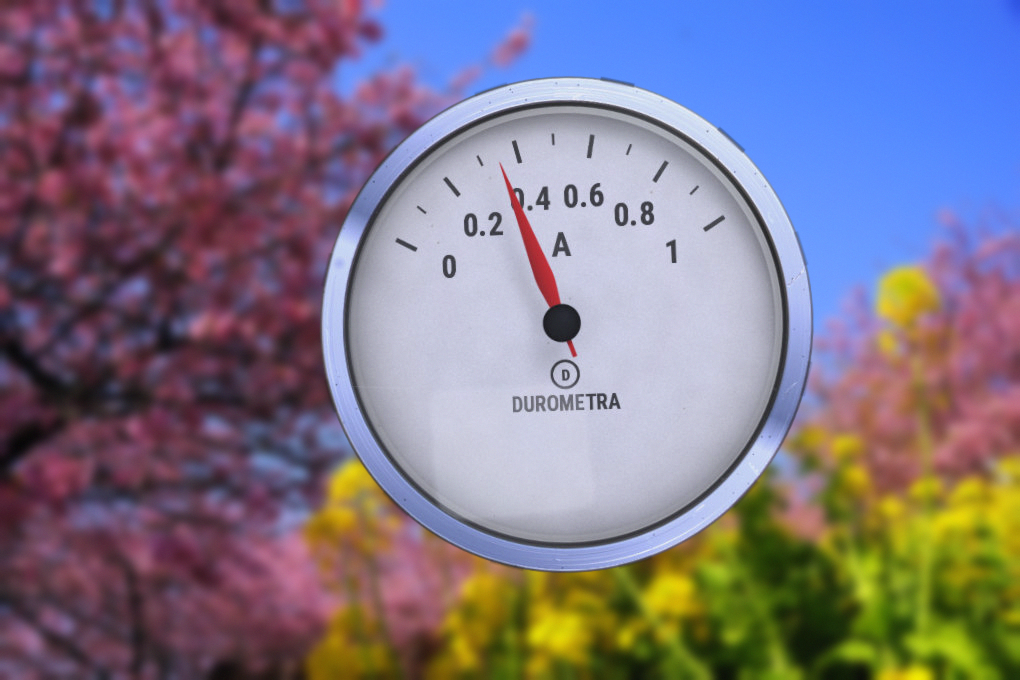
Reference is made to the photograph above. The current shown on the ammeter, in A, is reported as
0.35 A
